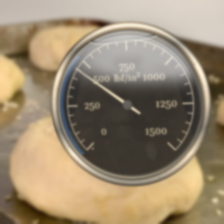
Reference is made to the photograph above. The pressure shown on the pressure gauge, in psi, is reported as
450 psi
